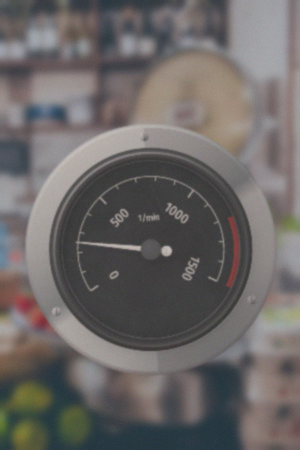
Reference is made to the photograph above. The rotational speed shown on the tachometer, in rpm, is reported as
250 rpm
